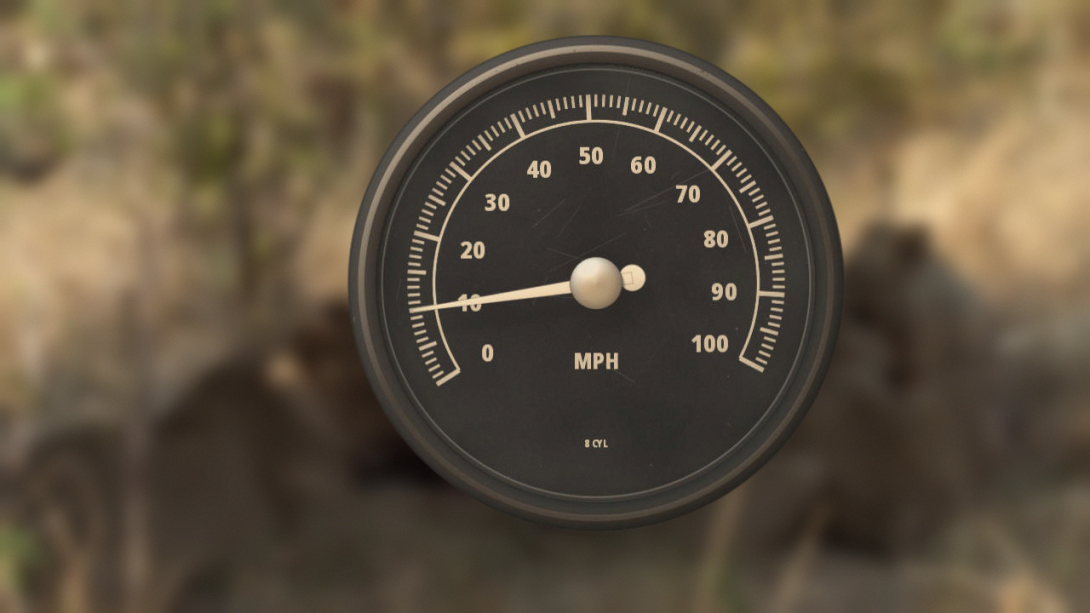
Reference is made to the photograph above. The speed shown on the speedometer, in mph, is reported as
10 mph
